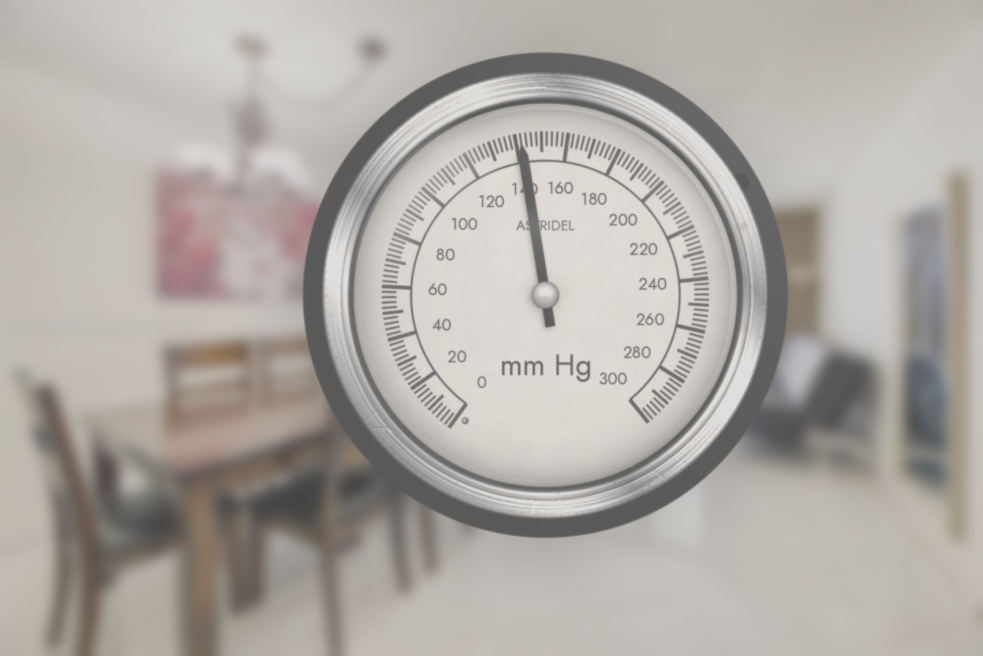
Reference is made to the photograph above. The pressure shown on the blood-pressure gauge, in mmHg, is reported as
142 mmHg
